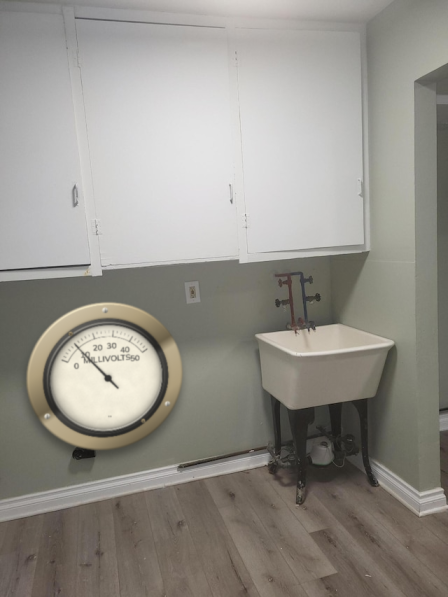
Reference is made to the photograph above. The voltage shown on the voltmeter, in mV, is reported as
10 mV
